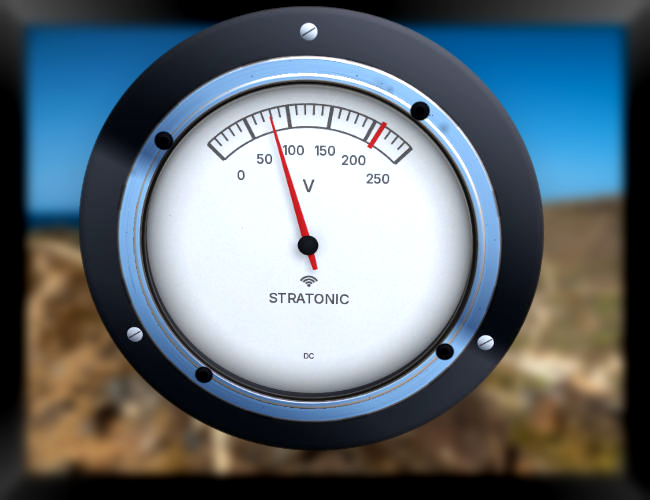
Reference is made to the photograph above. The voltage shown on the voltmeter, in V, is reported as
80 V
